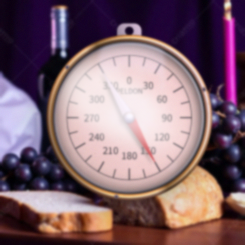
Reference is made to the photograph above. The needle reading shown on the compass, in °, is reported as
150 °
